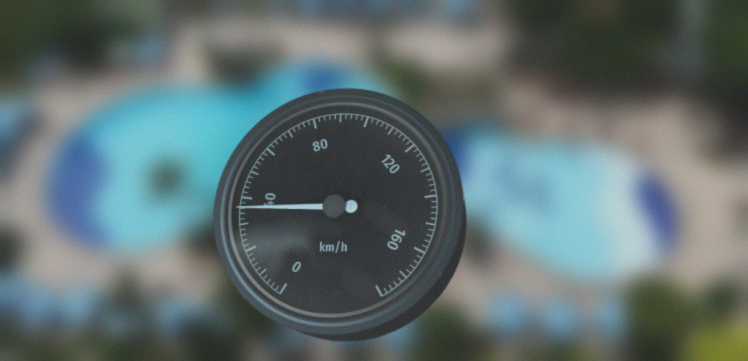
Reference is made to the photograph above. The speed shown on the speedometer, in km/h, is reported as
36 km/h
